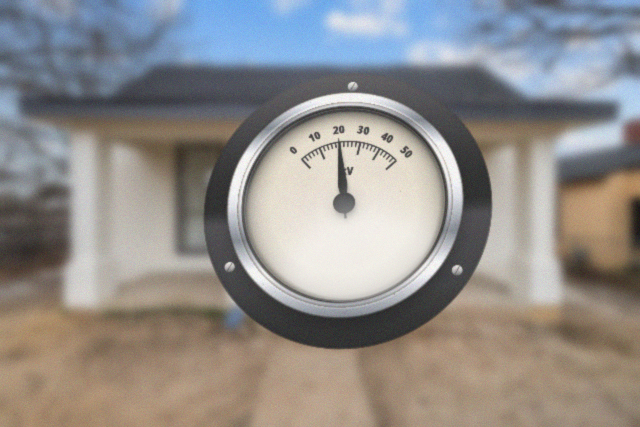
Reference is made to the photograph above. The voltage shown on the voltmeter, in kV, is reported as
20 kV
